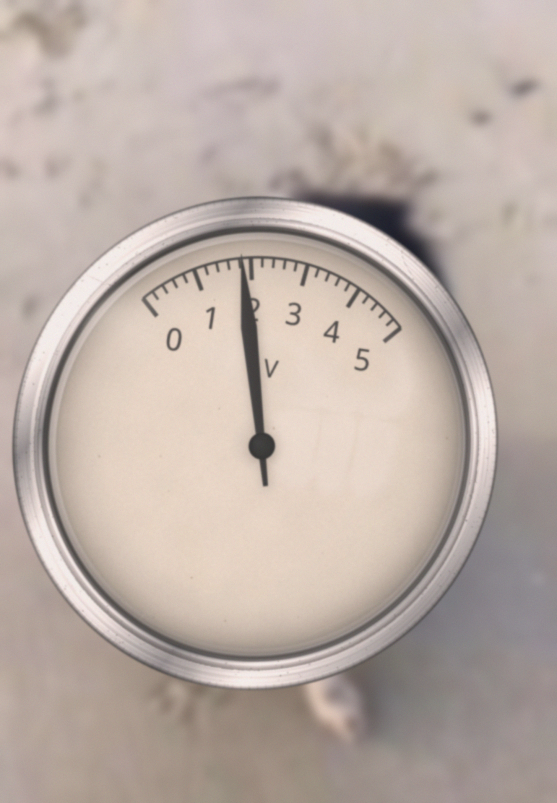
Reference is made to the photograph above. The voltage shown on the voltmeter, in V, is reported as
1.8 V
